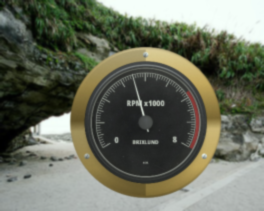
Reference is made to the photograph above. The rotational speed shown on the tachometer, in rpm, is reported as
3500 rpm
